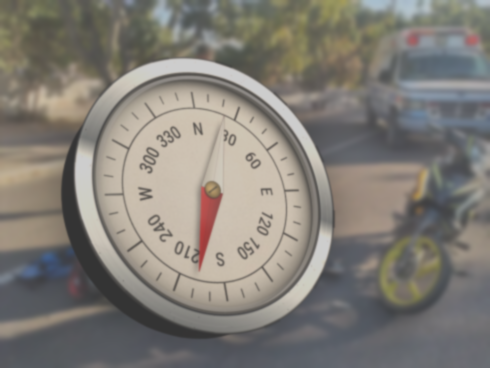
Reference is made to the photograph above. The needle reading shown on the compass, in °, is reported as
200 °
